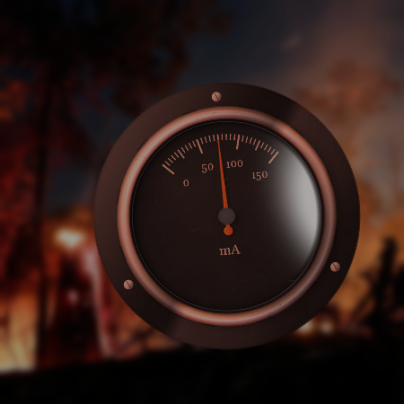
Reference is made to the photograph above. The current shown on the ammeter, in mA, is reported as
75 mA
